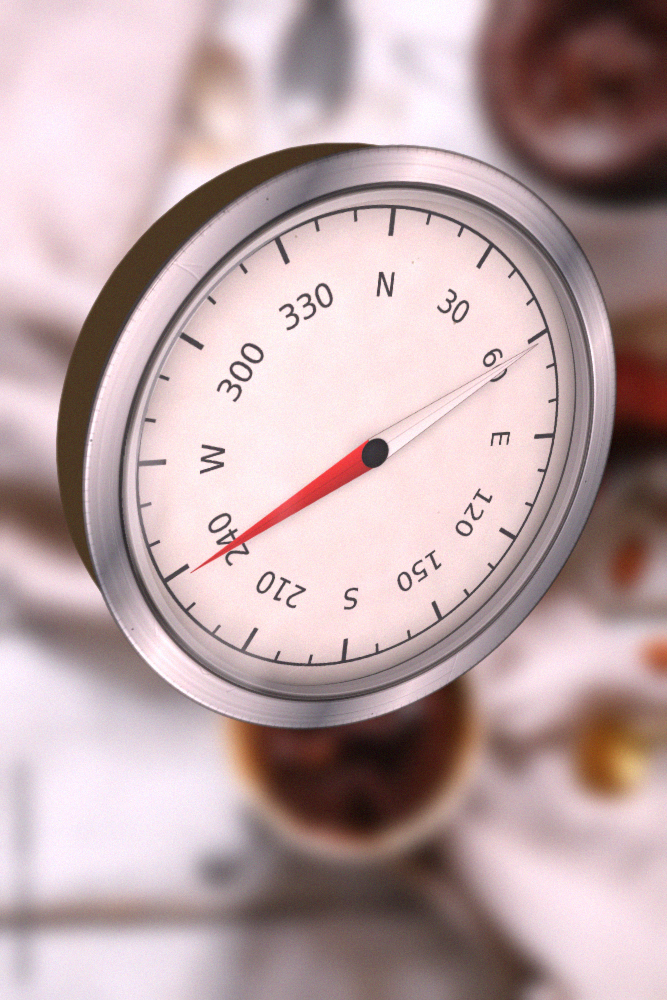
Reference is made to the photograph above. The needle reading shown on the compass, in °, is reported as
240 °
